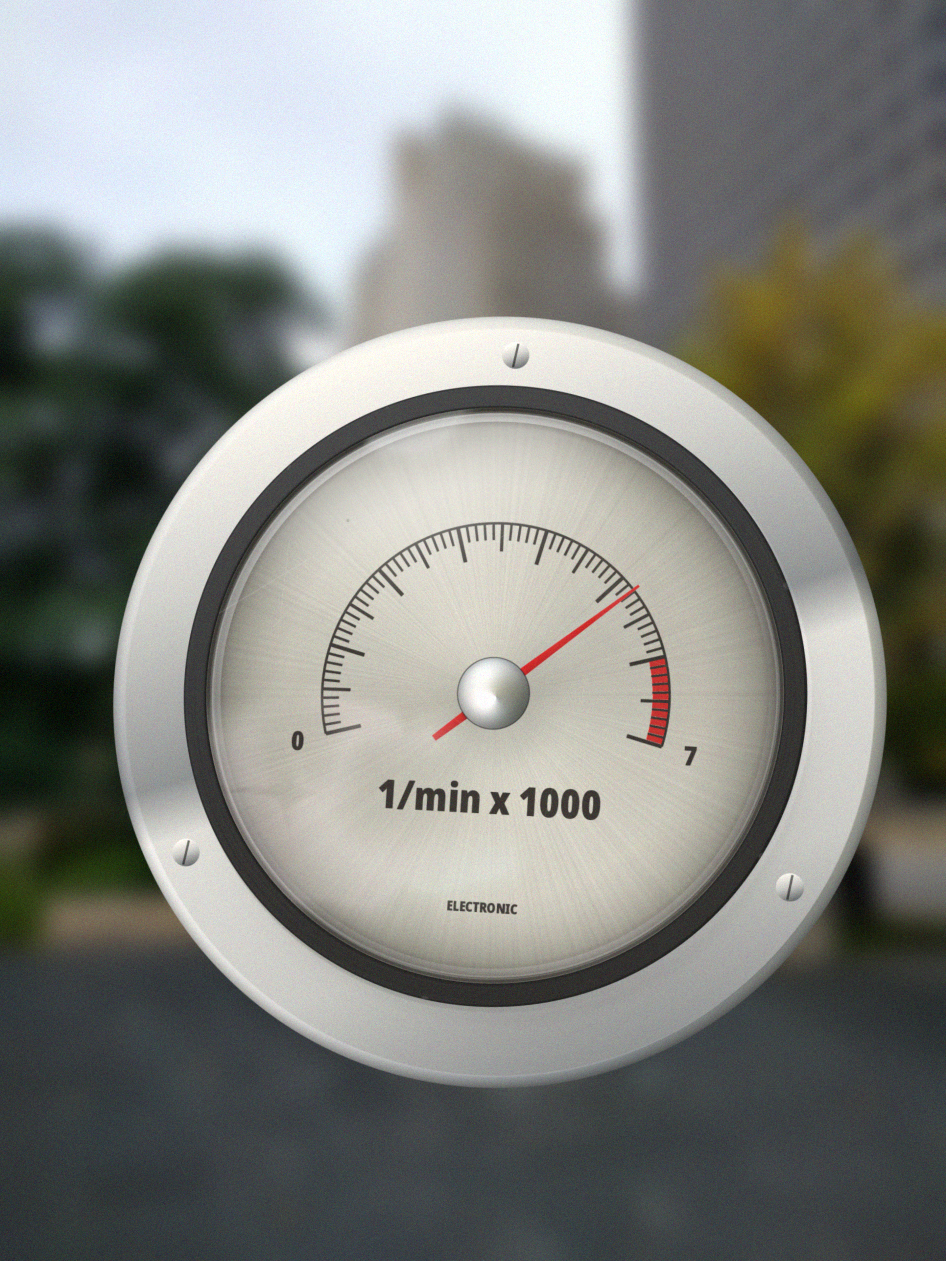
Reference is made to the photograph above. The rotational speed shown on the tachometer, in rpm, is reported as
5200 rpm
